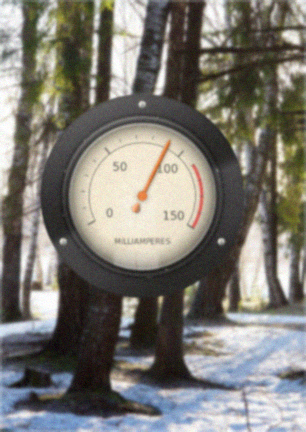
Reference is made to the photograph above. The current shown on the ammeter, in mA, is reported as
90 mA
